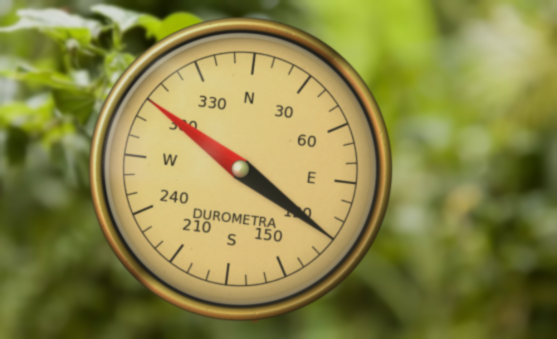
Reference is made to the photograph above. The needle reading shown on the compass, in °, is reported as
300 °
